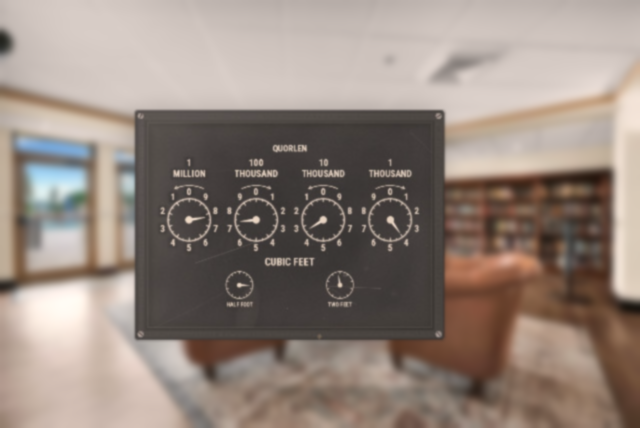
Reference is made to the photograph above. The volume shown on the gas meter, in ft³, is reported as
773400 ft³
